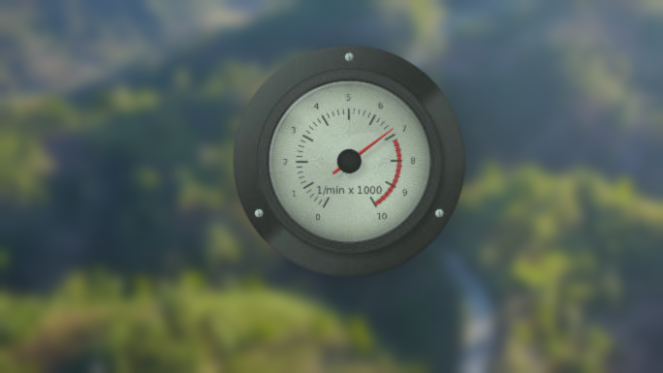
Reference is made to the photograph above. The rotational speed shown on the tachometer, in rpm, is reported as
6800 rpm
